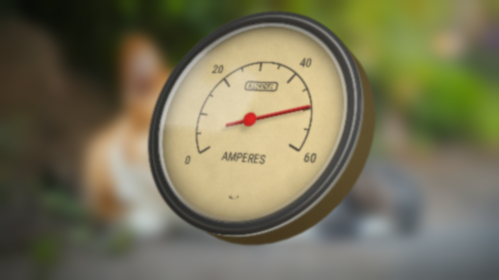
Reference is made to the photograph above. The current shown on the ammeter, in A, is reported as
50 A
